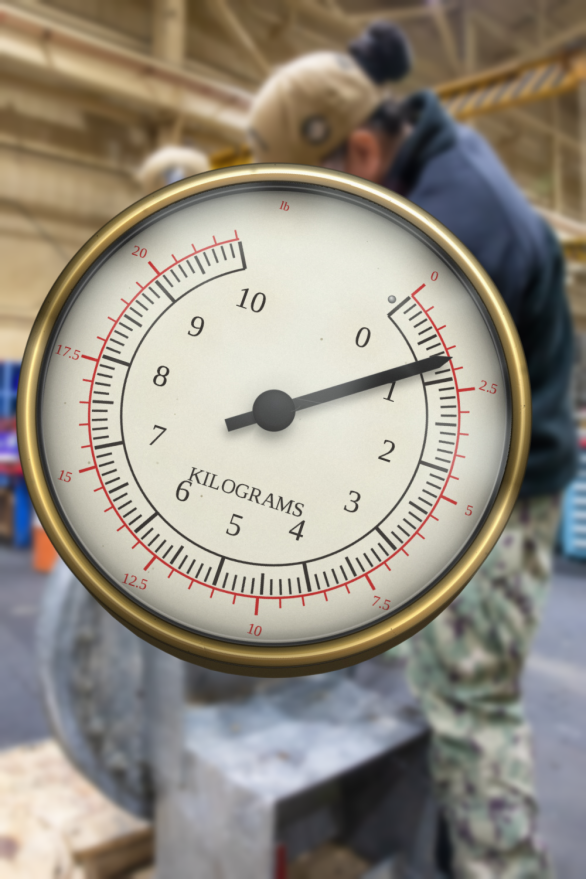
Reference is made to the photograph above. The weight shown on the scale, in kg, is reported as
0.8 kg
